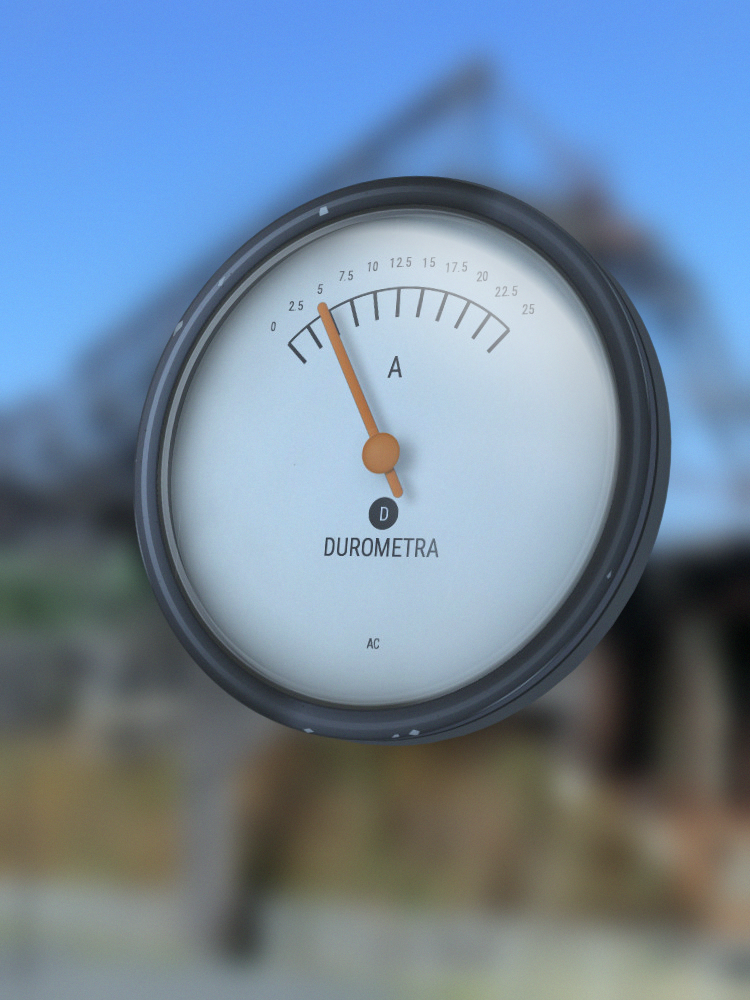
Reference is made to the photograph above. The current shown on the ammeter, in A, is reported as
5 A
